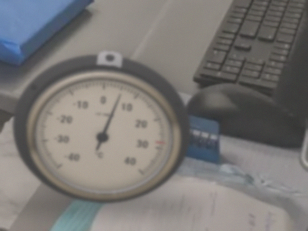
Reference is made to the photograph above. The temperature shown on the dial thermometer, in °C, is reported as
5 °C
